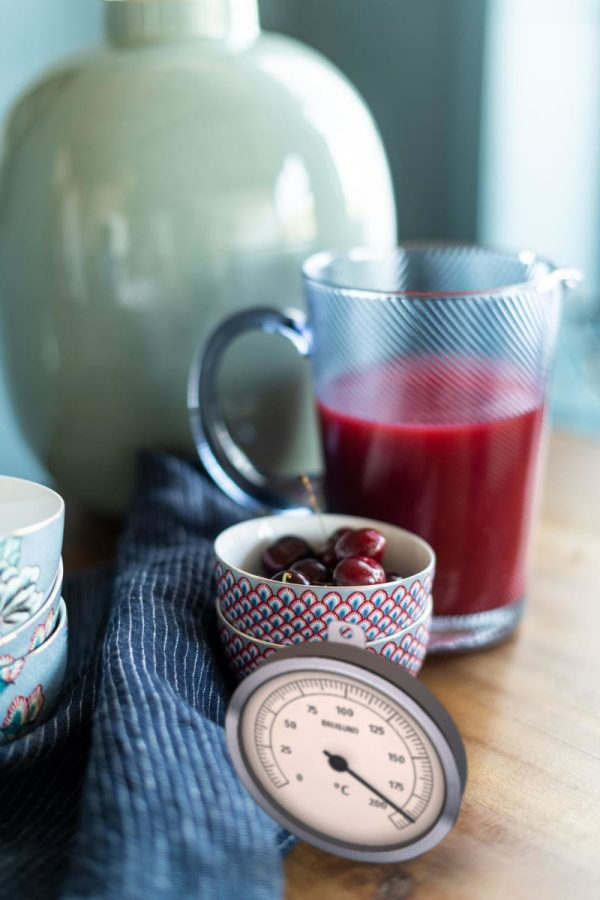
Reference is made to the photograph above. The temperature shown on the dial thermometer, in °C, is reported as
187.5 °C
